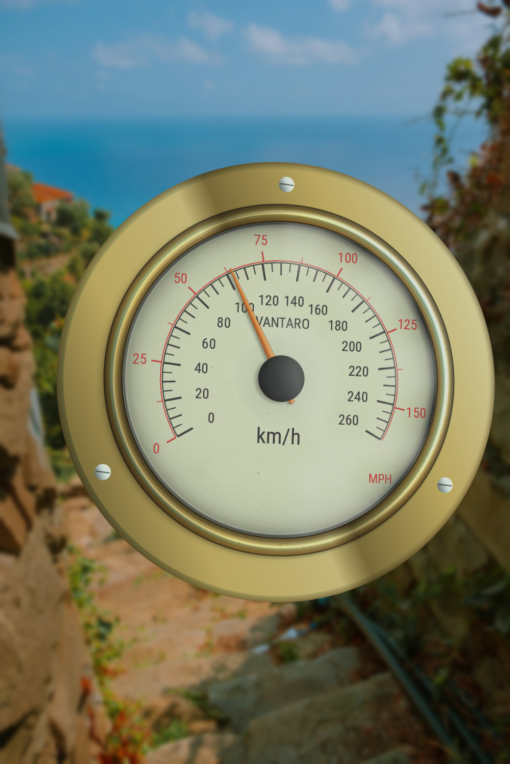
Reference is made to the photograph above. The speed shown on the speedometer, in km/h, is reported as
102.5 km/h
